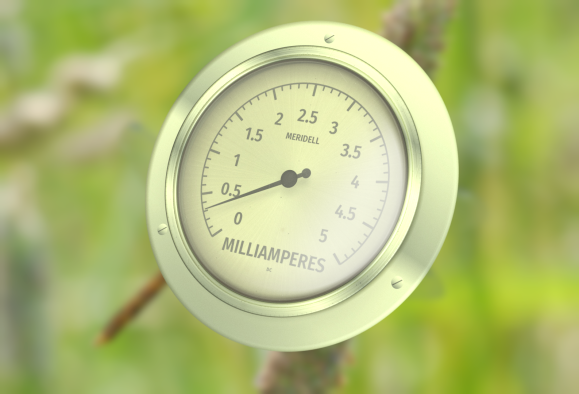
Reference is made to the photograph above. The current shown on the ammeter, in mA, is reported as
0.3 mA
